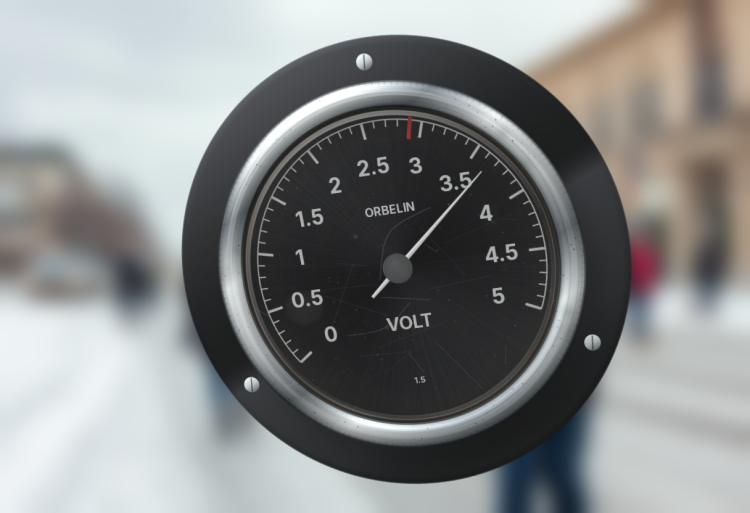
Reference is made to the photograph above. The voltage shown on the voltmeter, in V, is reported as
3.65 V
